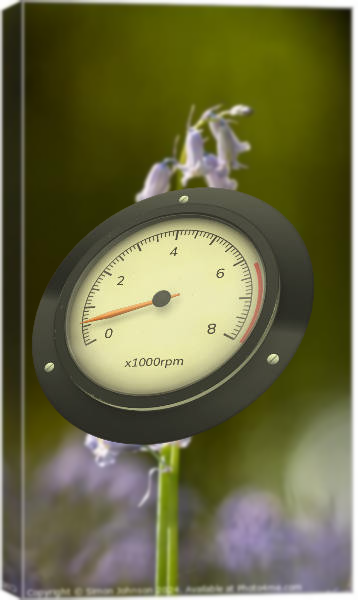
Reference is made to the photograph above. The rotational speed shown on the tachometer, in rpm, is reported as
500 rpm
